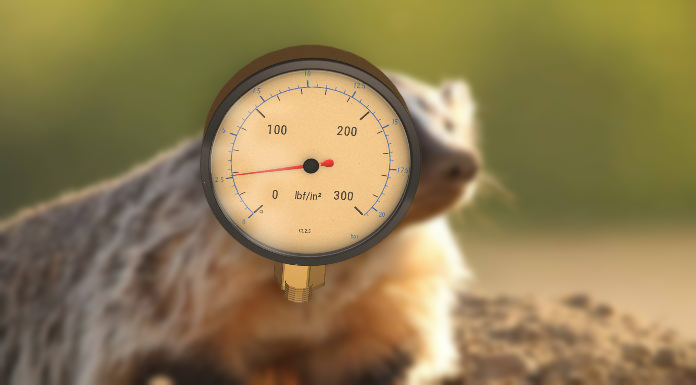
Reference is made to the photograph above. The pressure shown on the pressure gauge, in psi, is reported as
40 psi
